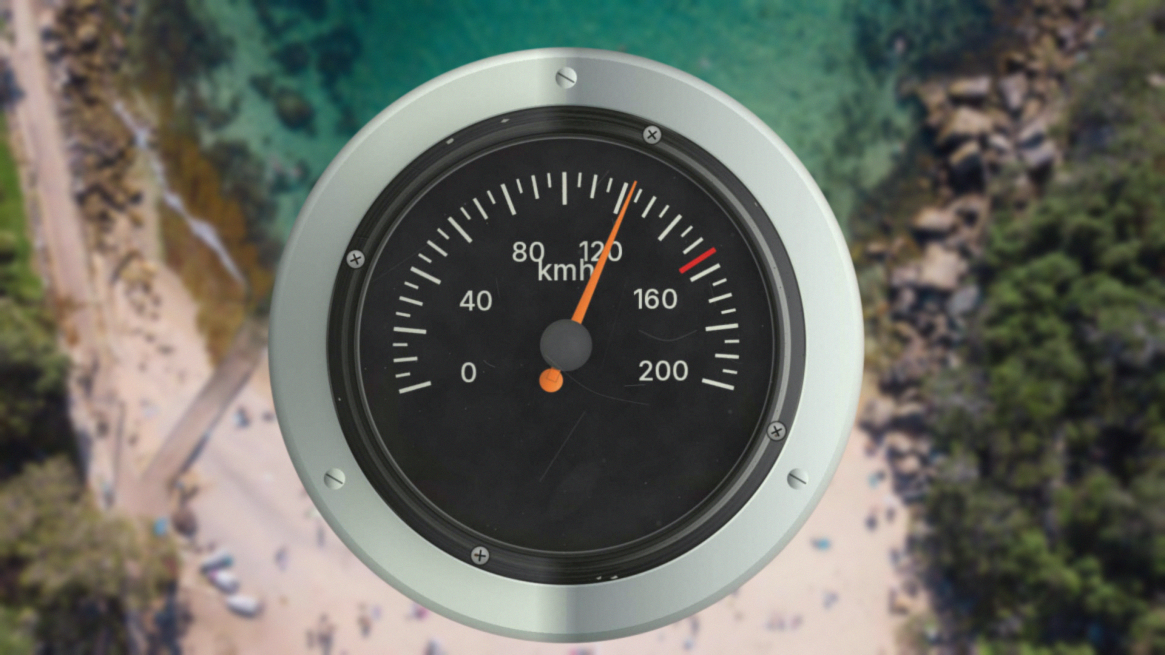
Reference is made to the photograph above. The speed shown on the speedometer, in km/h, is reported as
122.5 km/h
